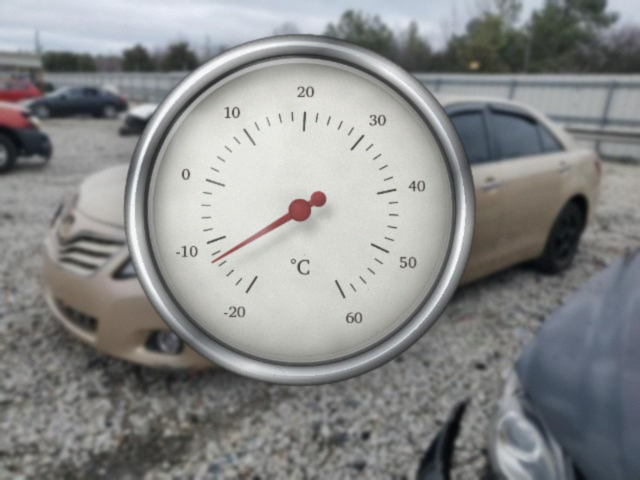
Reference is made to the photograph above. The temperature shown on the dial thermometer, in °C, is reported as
-13 °C
